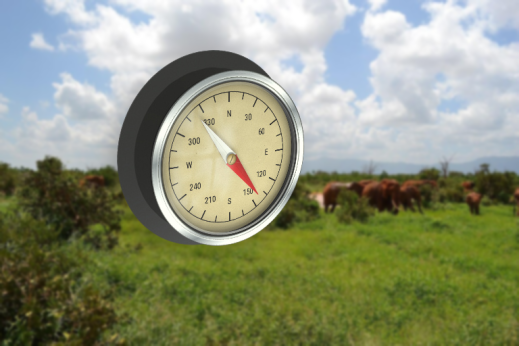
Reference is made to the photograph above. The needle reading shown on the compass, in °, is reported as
142.5 °
